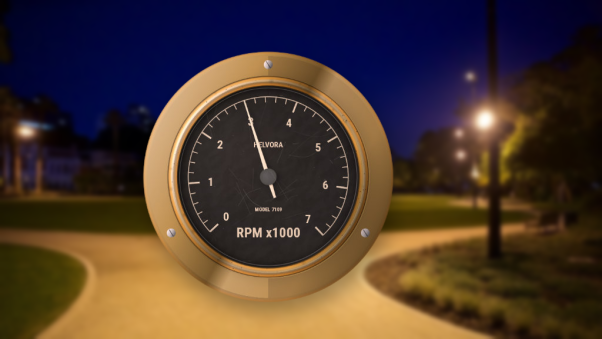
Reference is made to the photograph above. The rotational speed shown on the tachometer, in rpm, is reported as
3000 rpm
